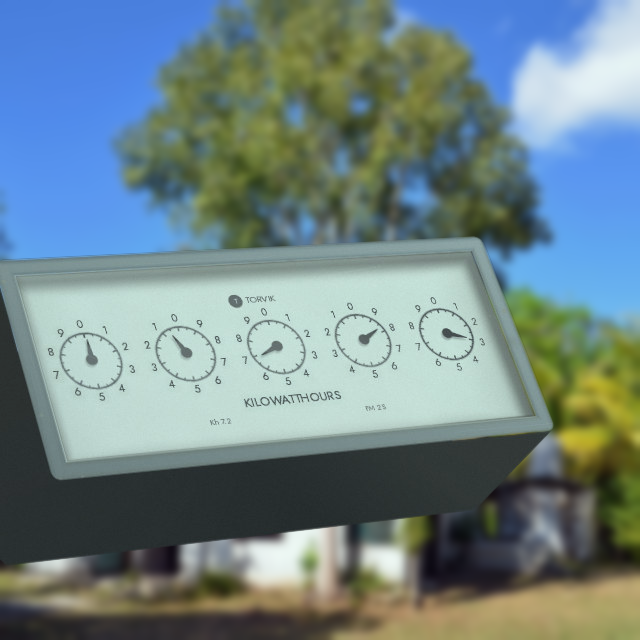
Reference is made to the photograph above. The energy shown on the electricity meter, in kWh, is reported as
683 kWh
